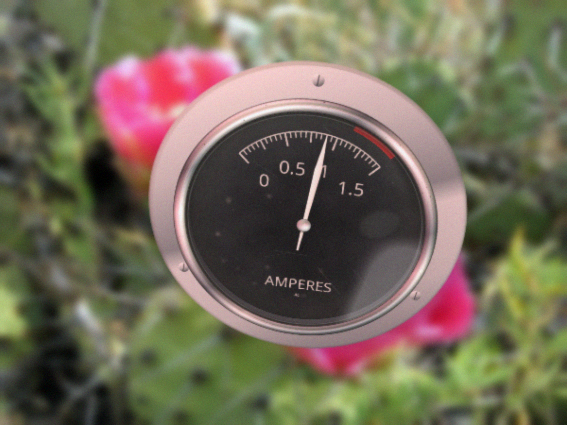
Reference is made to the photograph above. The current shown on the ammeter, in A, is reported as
0.9 A
